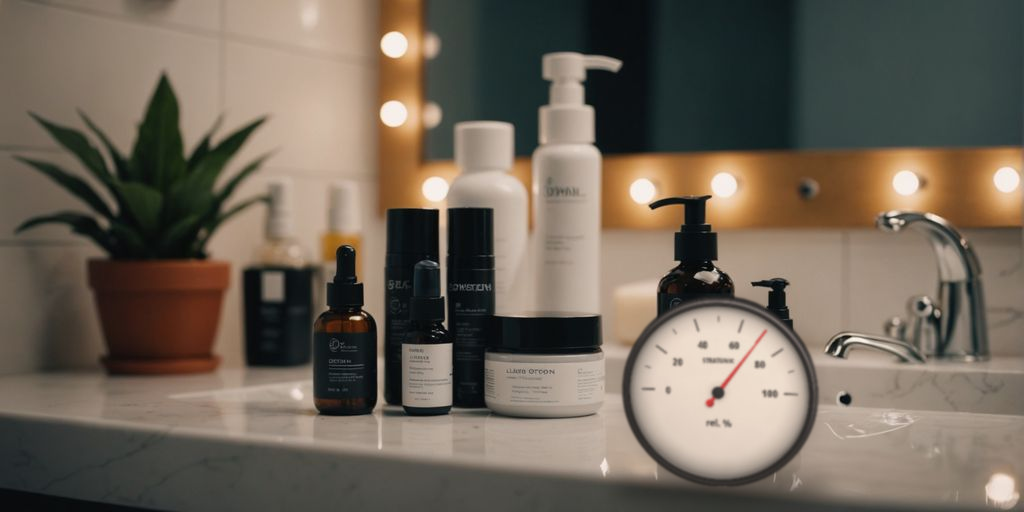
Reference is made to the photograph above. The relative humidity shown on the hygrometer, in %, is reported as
70 %
